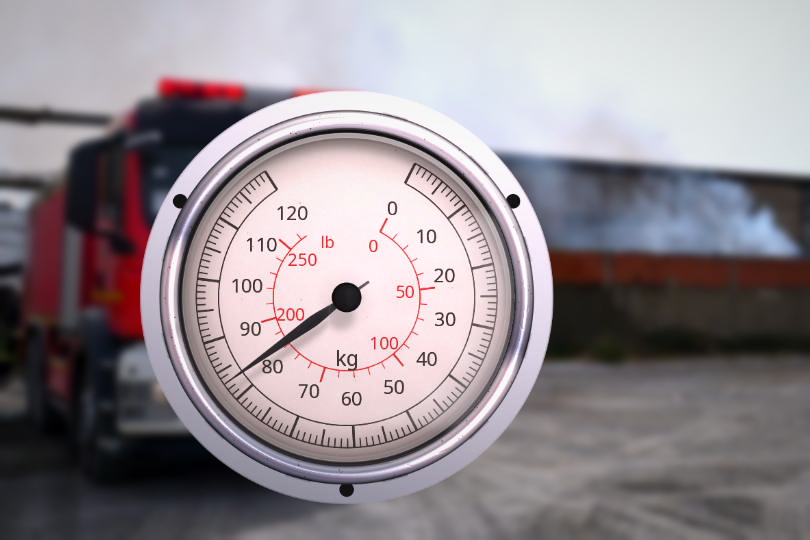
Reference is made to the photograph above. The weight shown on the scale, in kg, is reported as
83 kg
